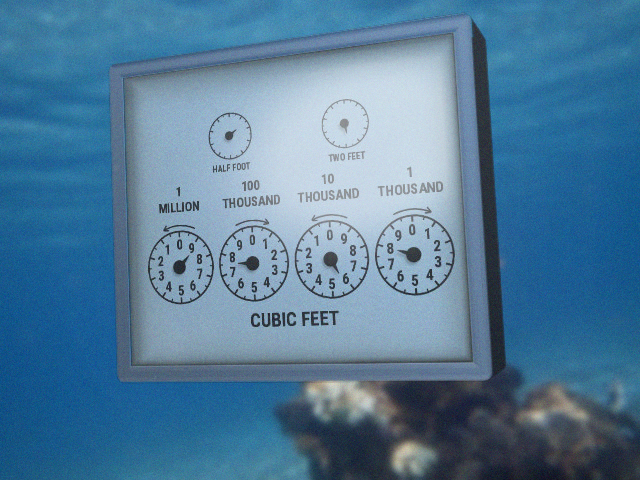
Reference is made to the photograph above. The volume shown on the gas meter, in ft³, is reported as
875800 ft³
